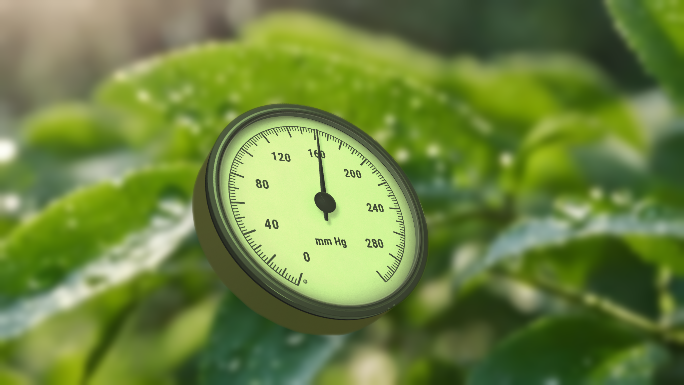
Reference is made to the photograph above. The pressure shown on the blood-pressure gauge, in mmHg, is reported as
160 mmHg
